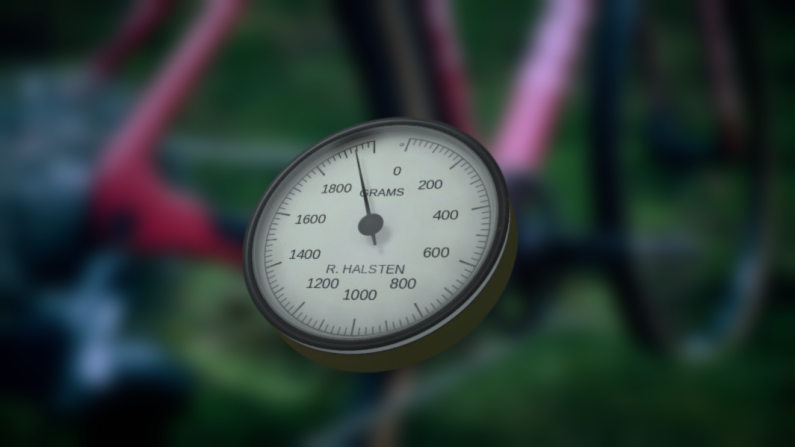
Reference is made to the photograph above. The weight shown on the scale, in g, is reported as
1940 g
